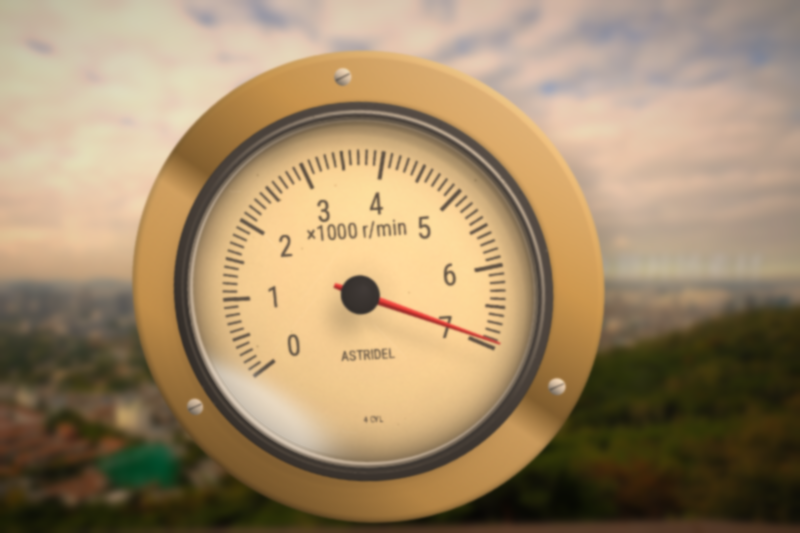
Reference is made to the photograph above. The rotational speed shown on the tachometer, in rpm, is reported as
6900 rpm
